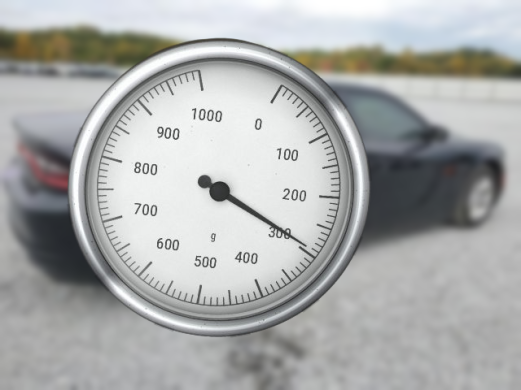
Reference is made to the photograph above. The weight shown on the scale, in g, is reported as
290 g
